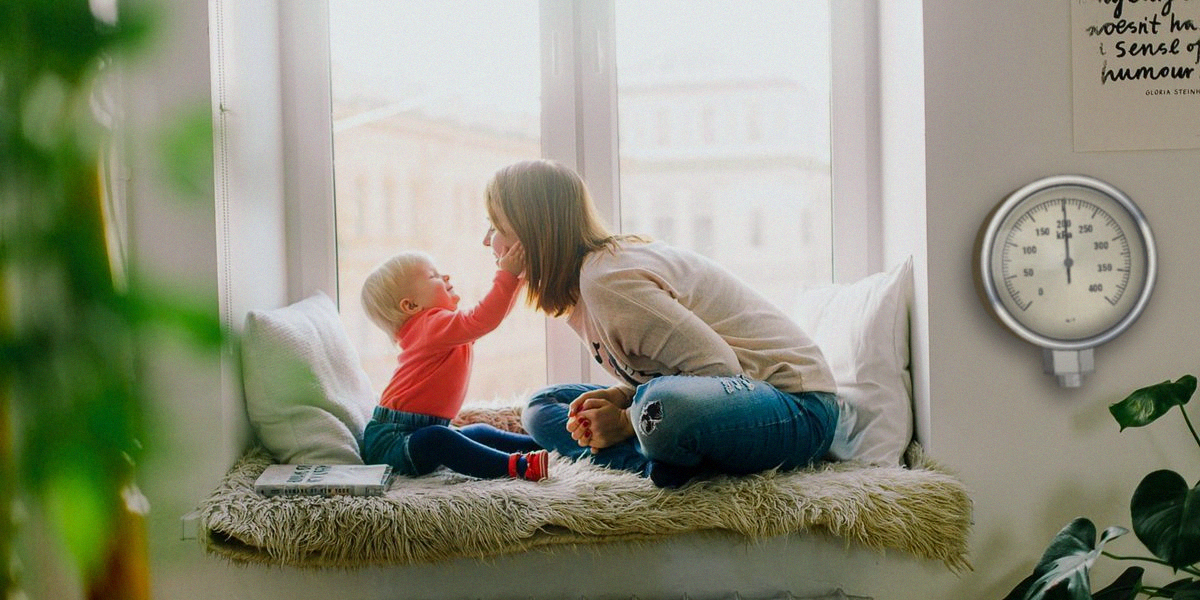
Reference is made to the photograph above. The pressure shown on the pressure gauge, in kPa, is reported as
200 kPa
